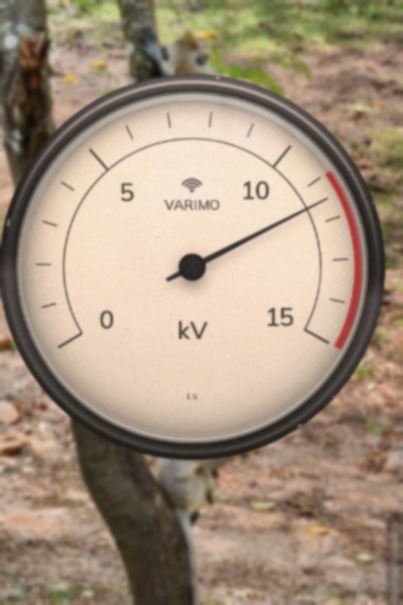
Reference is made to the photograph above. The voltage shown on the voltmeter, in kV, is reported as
11.5 kV
